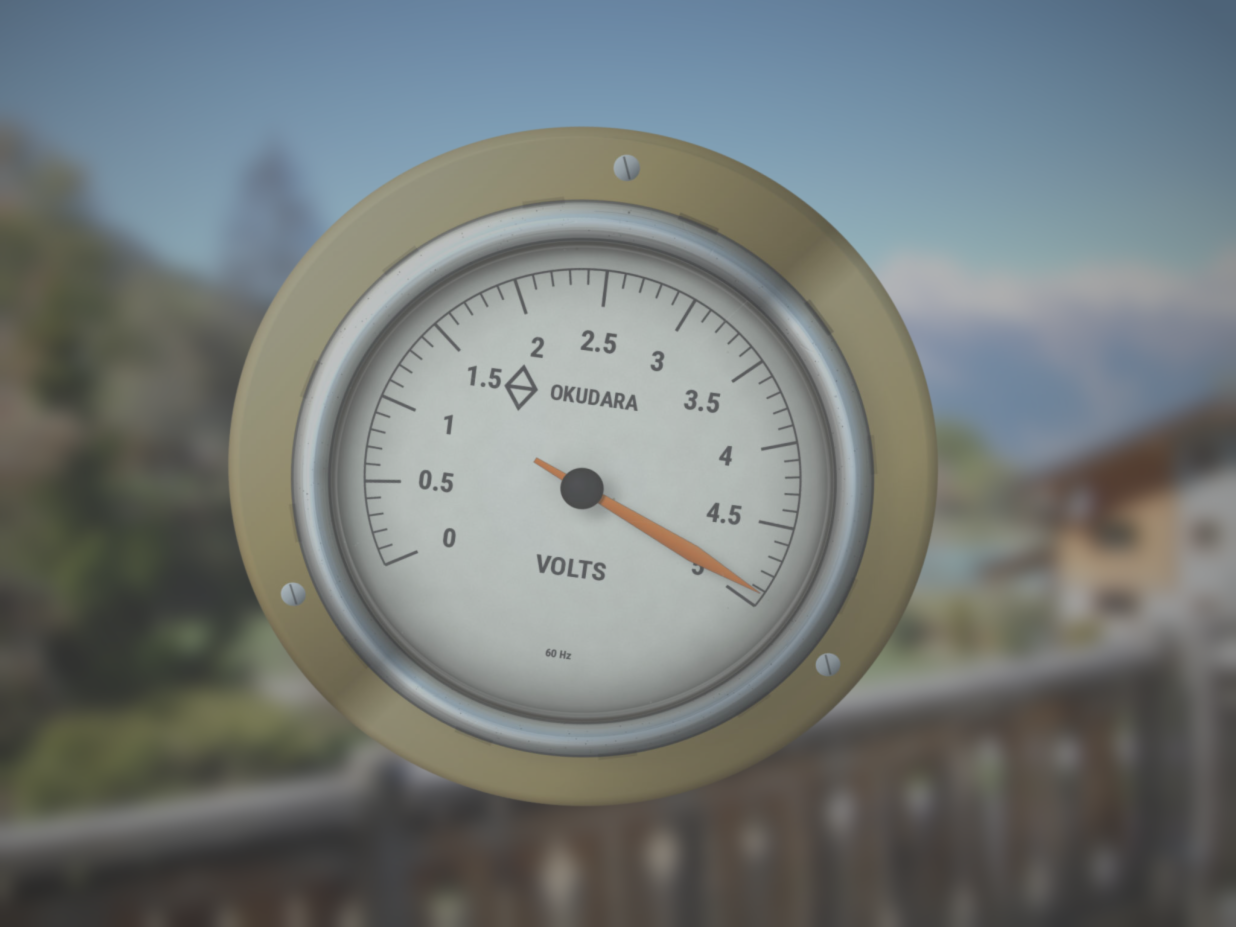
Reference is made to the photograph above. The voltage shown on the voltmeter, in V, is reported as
4.9 V
